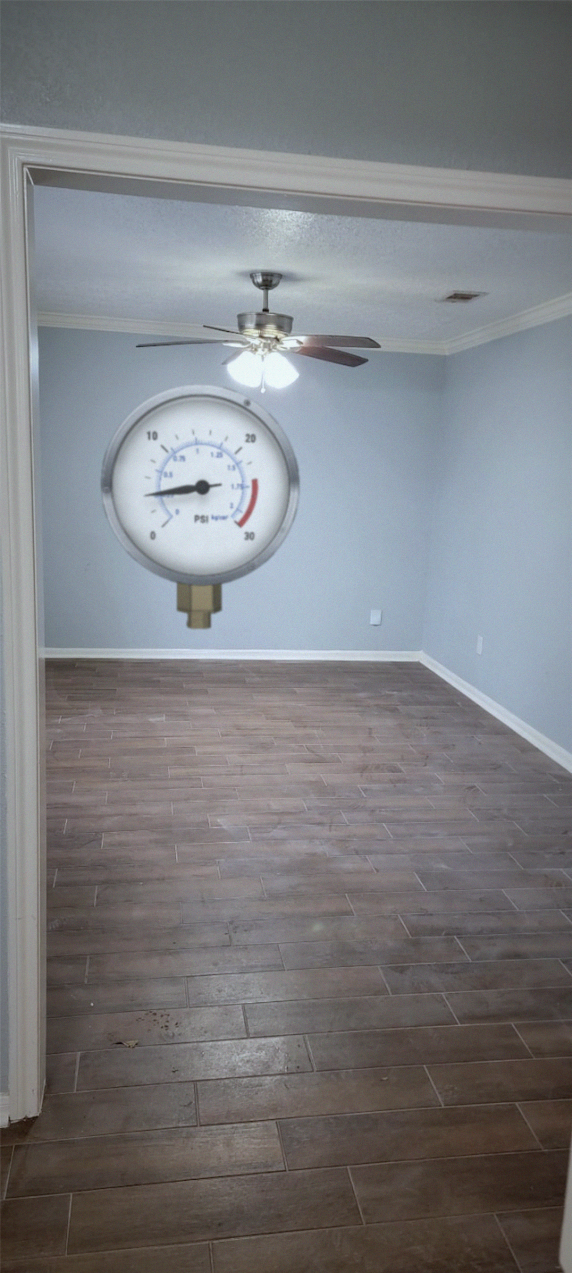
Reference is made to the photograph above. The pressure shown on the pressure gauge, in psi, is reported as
4 psi
